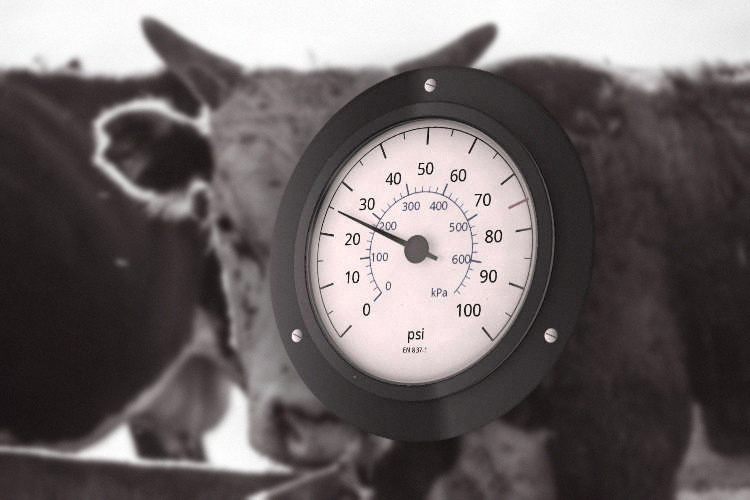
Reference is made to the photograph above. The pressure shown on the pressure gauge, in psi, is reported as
25 psi
